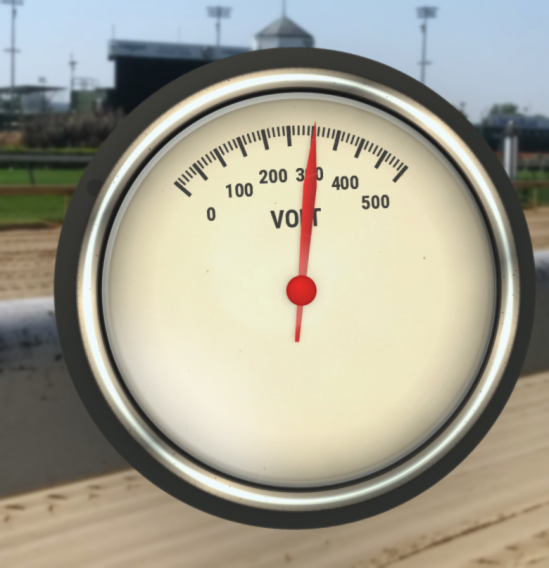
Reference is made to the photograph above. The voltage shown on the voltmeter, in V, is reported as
300 V
